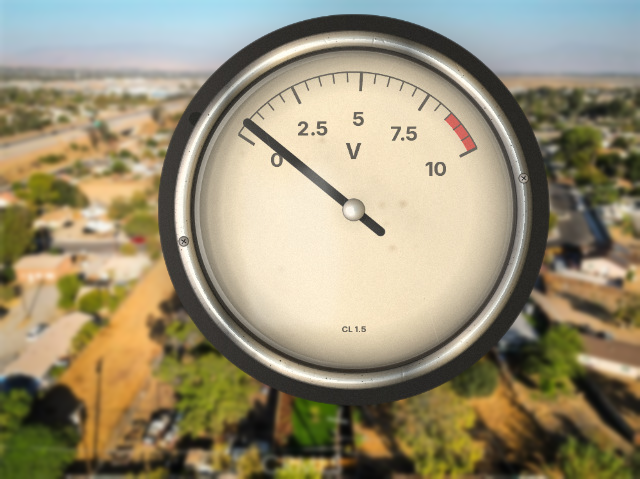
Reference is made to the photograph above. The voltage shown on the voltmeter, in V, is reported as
0.5 V
